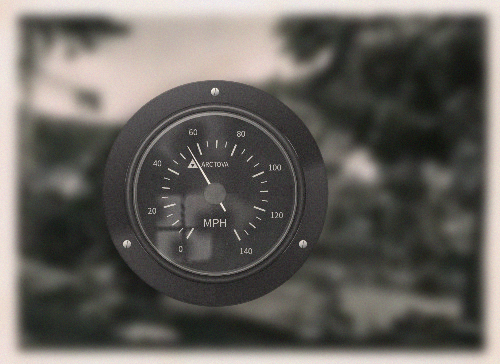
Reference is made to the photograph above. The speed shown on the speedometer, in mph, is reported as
55 mph
